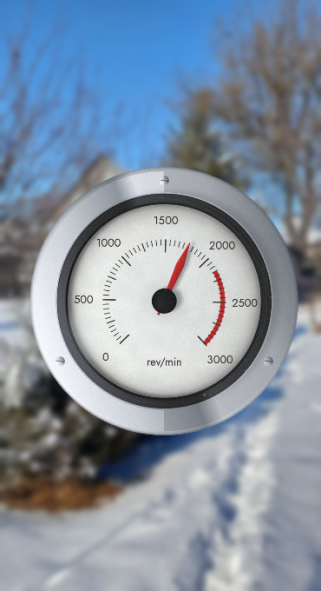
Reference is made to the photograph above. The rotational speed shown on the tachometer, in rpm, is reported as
1750 rpm
